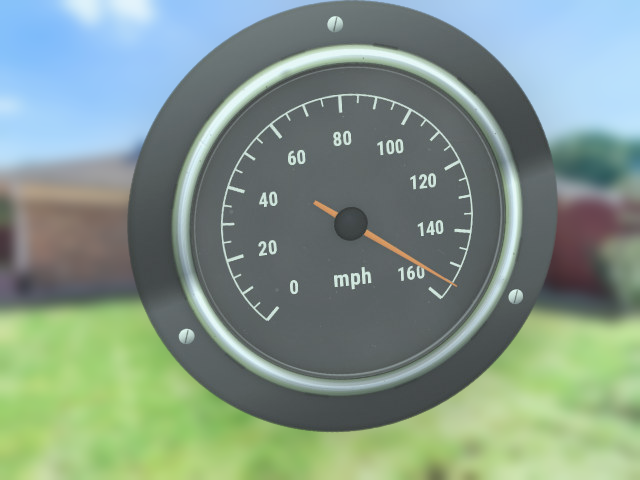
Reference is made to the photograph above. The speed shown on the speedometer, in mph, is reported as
155 mph
